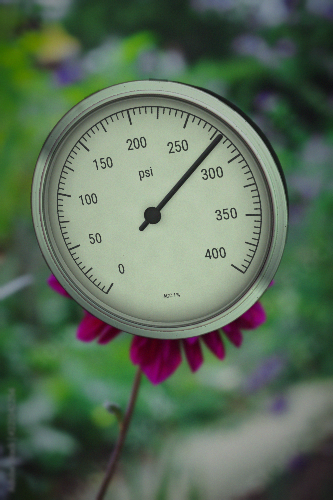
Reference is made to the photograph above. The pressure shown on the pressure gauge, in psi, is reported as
280 psi
